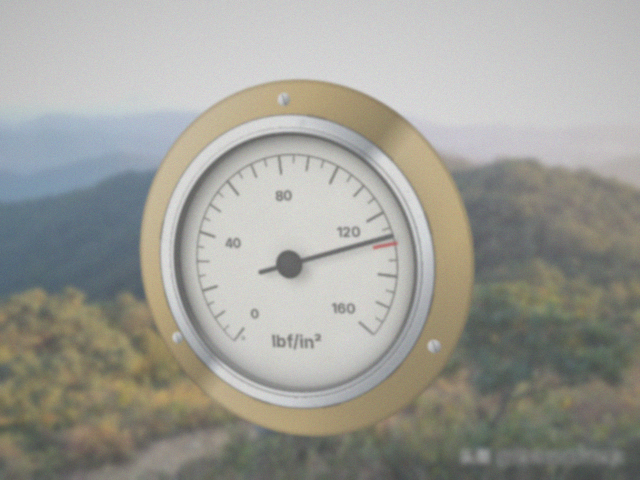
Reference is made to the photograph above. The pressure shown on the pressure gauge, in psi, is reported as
127.5 psi
